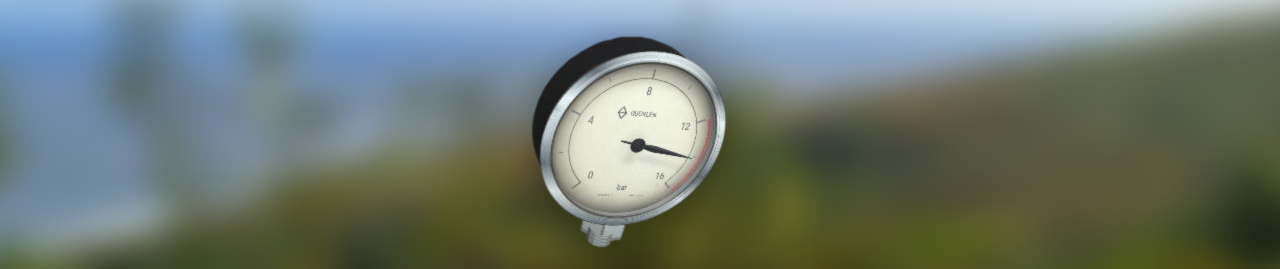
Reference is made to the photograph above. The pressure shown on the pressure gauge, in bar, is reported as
14 bar
